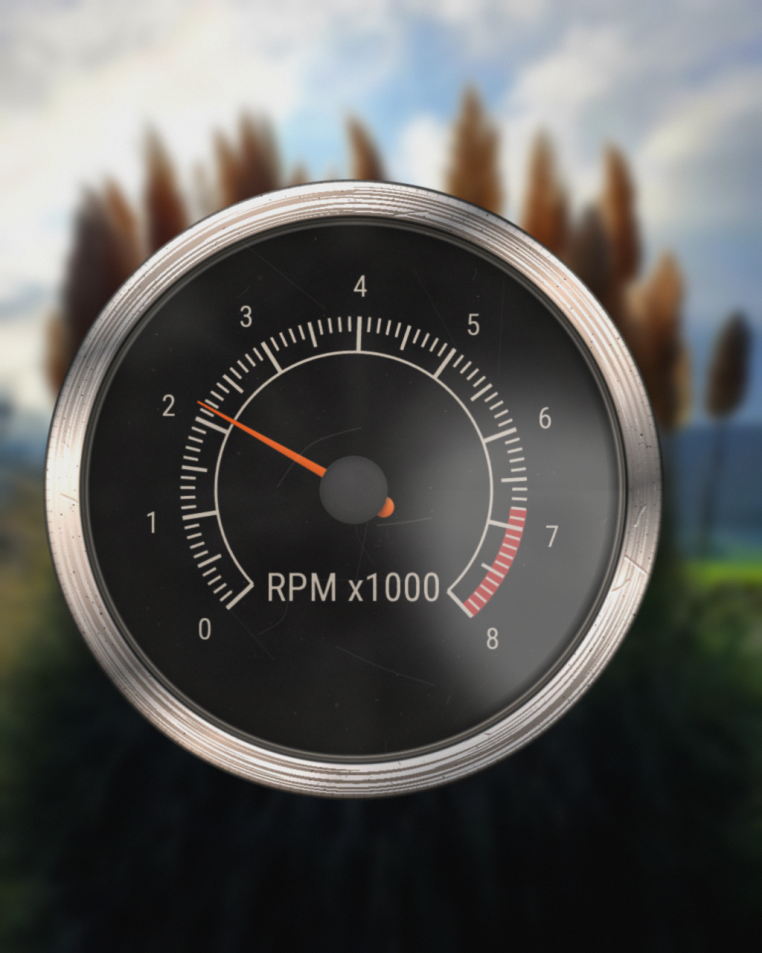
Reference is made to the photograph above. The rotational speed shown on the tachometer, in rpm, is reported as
2150 rpm
